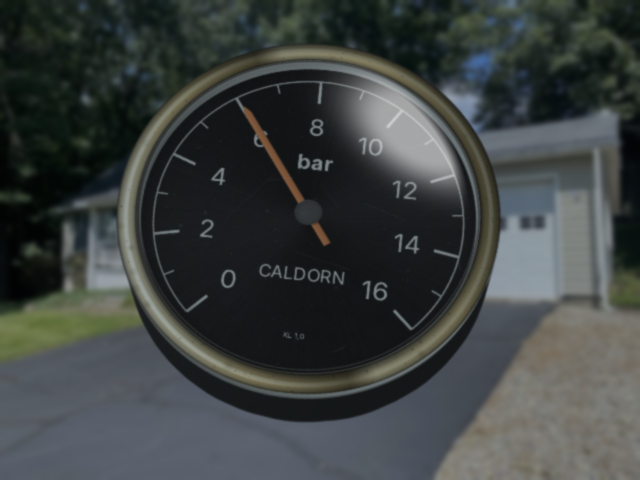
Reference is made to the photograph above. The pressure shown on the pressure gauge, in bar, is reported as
6 bar
